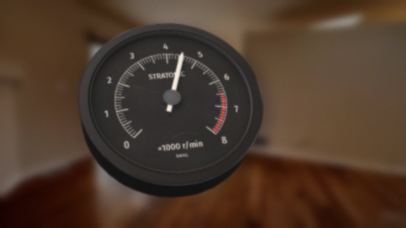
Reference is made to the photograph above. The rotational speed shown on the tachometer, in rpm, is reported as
4500 rpm
